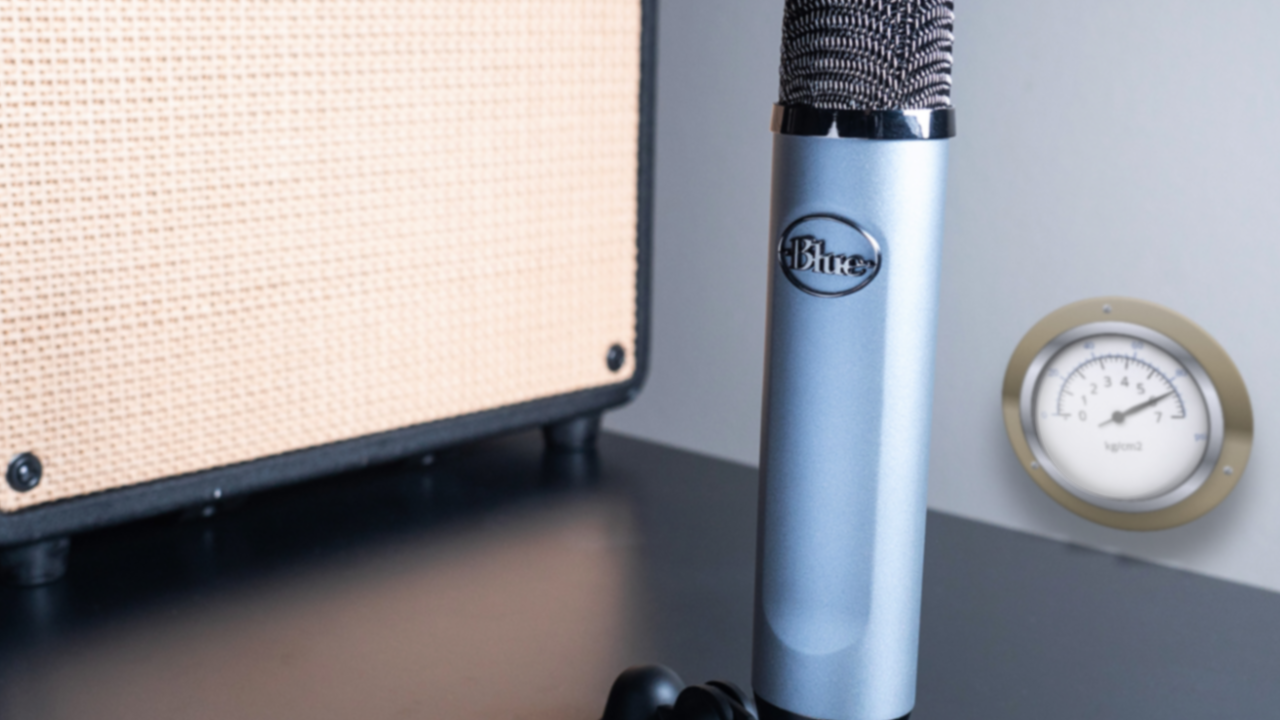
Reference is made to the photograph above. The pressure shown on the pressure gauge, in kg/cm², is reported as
6 kg/cm²
